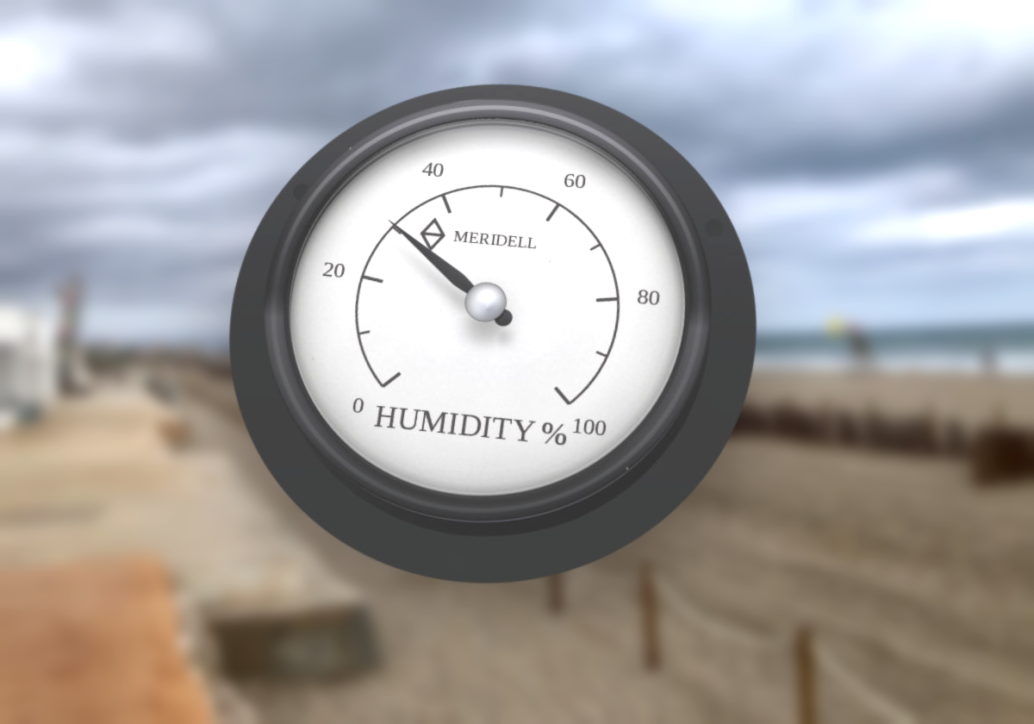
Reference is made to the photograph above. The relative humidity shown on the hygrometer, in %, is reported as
30 %
